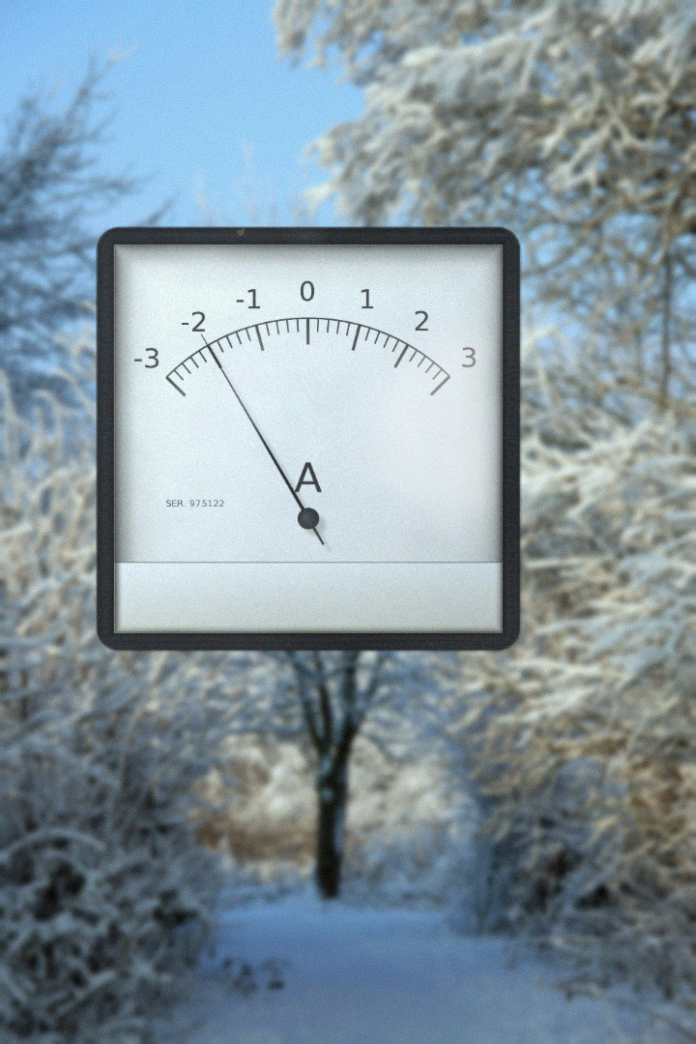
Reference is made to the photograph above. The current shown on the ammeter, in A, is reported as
-2 A
